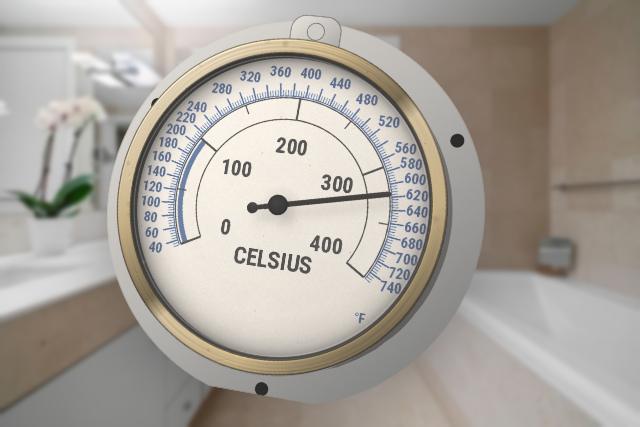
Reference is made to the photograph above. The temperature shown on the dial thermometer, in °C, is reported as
325 °C
